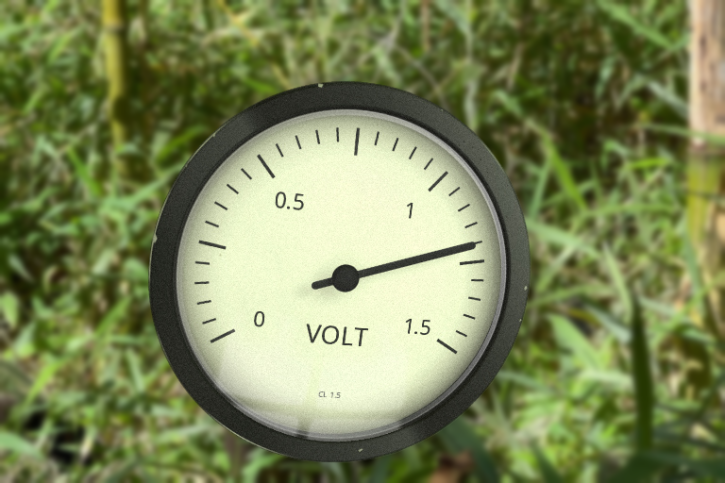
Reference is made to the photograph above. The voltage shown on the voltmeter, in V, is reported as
1.2 V
